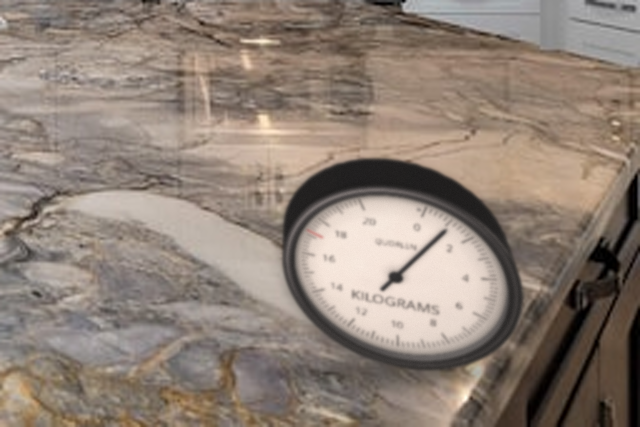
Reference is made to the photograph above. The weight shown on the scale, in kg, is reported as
1 kg
